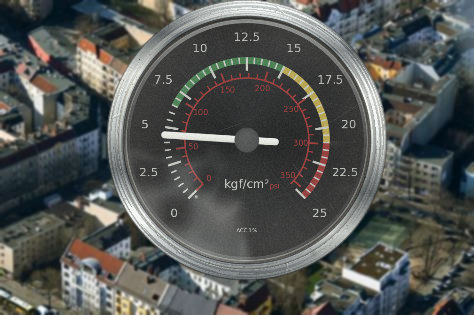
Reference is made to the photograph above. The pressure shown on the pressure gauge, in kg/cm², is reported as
4.5 kg/cm²
